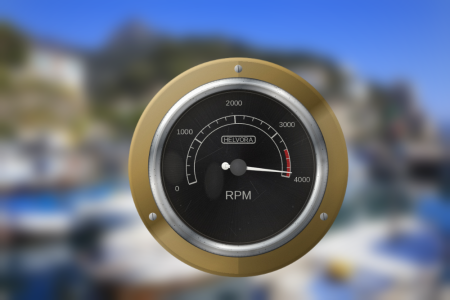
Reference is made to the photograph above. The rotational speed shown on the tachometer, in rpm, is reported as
3900 rpm
